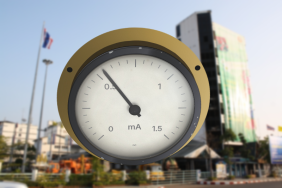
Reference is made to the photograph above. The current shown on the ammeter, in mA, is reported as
0.55 mA
